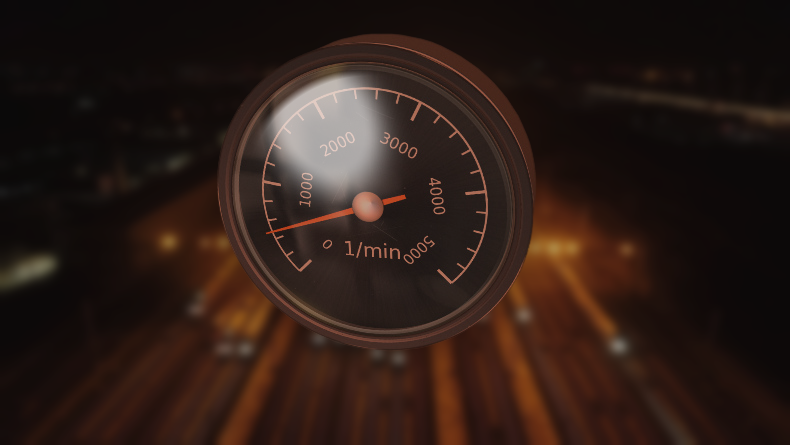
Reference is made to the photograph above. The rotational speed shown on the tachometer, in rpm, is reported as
500 rpm
